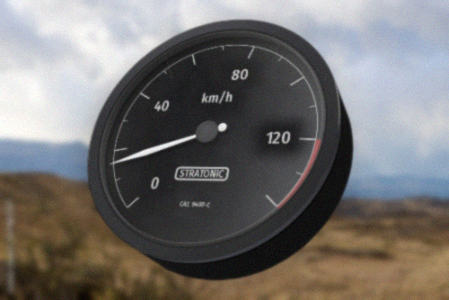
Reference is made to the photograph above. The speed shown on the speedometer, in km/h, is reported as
15 km/h
